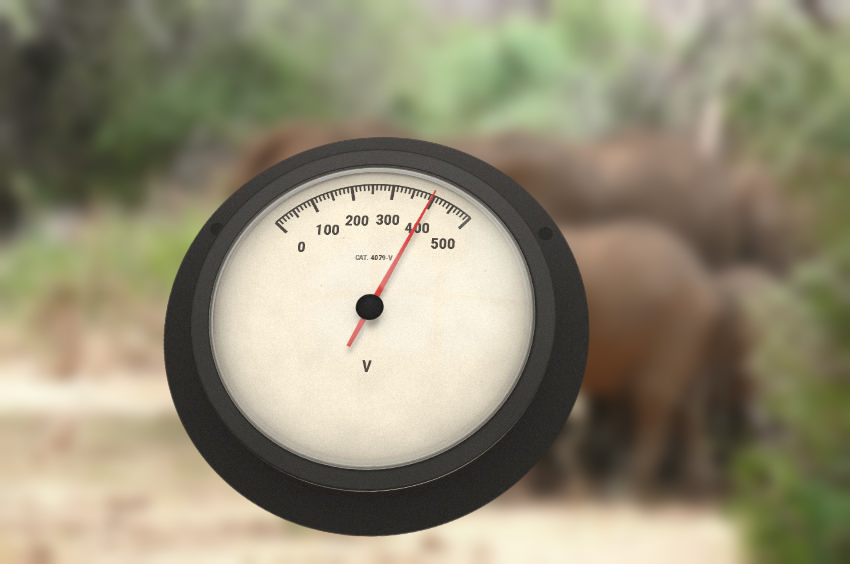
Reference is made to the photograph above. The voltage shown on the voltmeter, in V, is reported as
400 V
